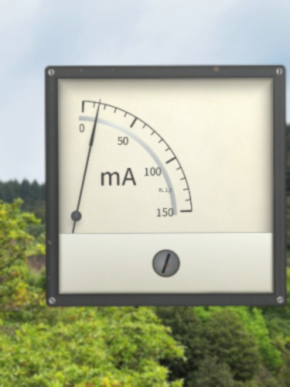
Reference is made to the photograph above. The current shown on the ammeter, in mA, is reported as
15 mA
